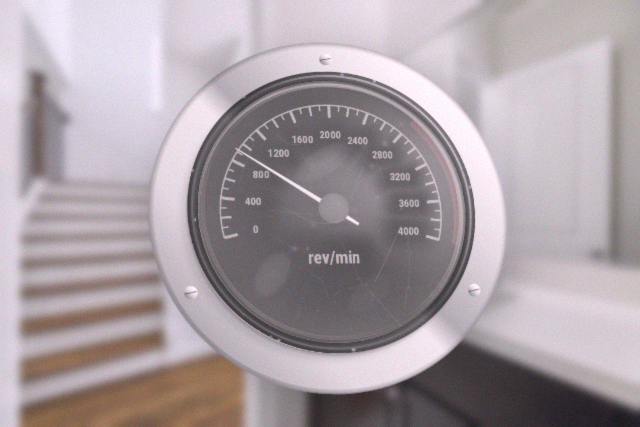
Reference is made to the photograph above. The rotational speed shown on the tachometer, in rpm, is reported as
900 rpm
